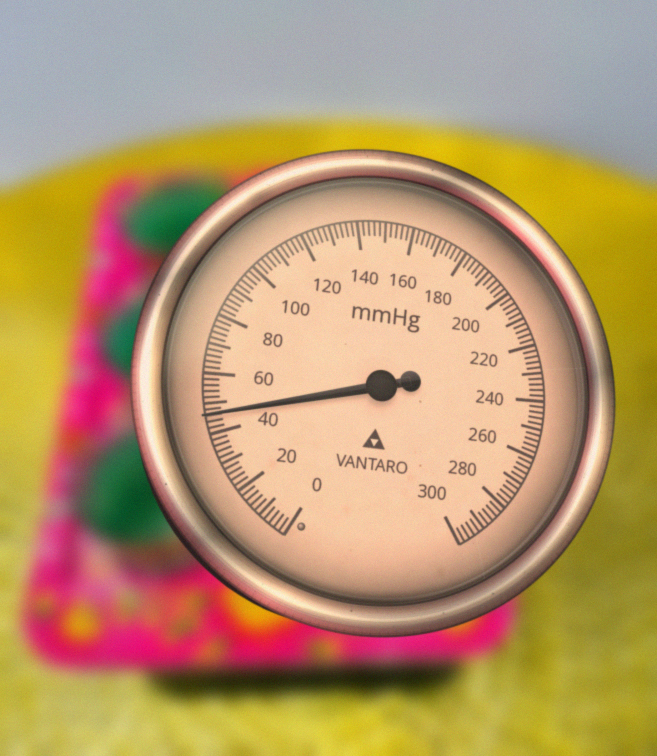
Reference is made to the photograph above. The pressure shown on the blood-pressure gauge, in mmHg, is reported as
46 mmHg
